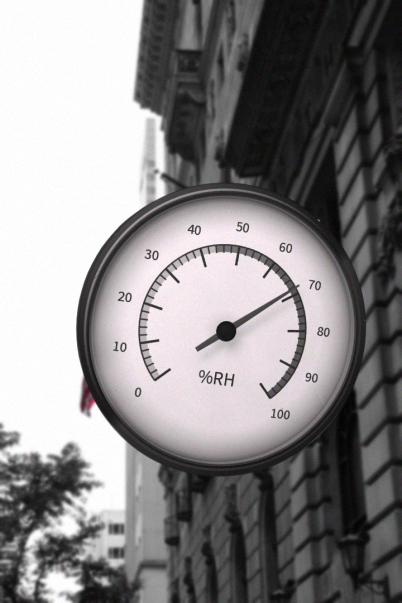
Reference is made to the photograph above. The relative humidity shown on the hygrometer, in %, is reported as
68 %
